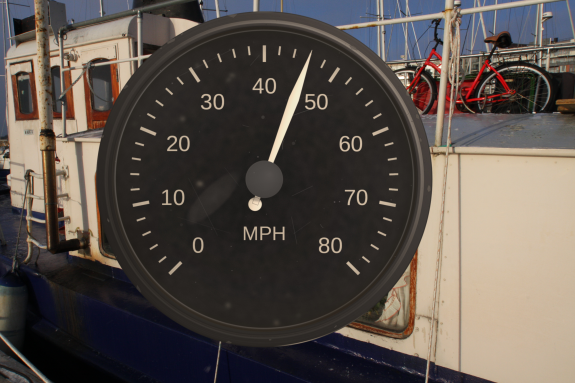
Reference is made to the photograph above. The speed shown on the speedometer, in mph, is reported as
46 mph
